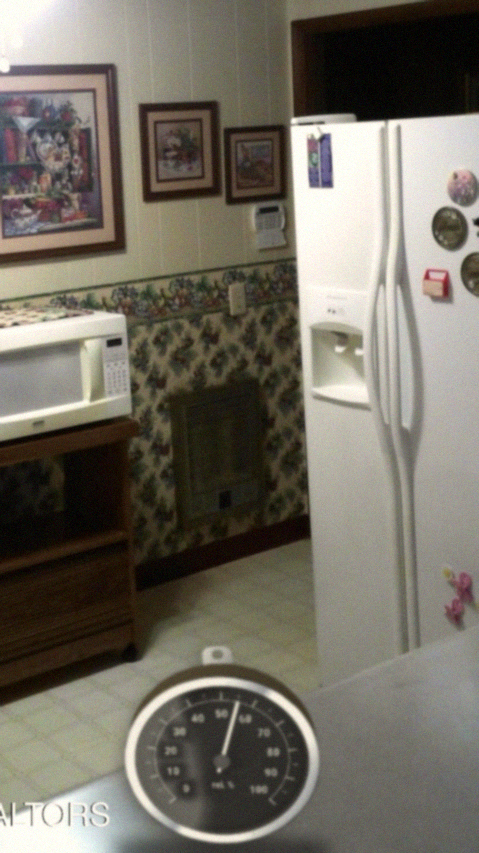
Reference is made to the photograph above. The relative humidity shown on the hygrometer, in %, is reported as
55 %
